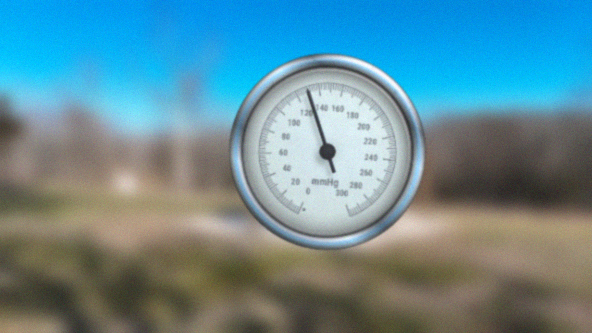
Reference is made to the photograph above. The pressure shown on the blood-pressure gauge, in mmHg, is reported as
130 mmHg
